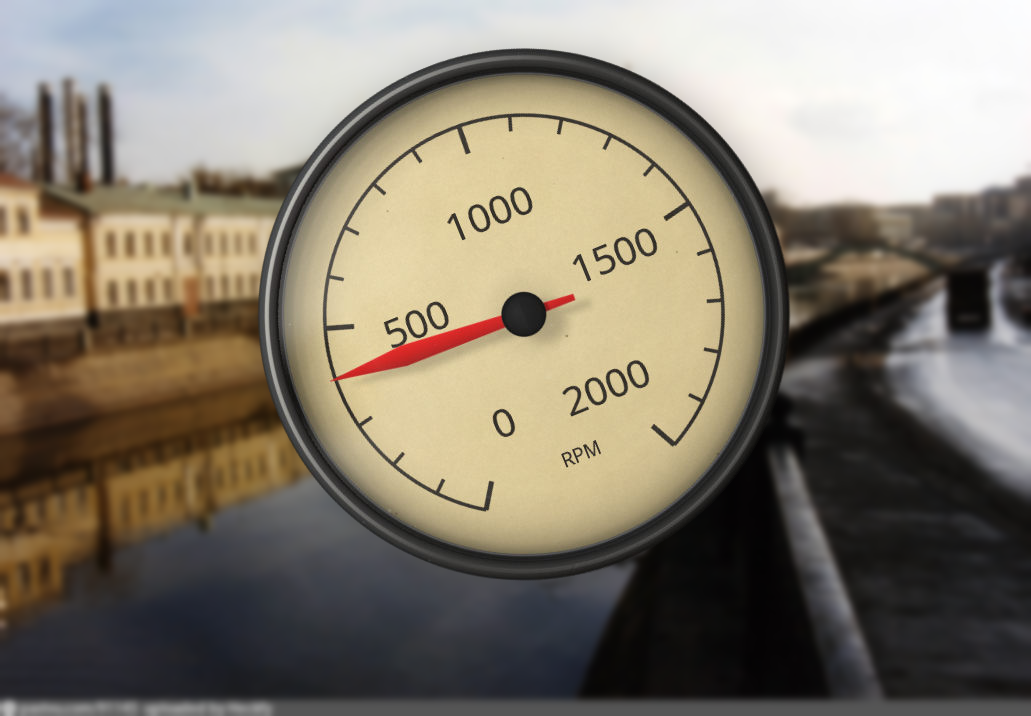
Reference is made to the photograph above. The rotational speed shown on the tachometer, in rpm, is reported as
400 rpm
